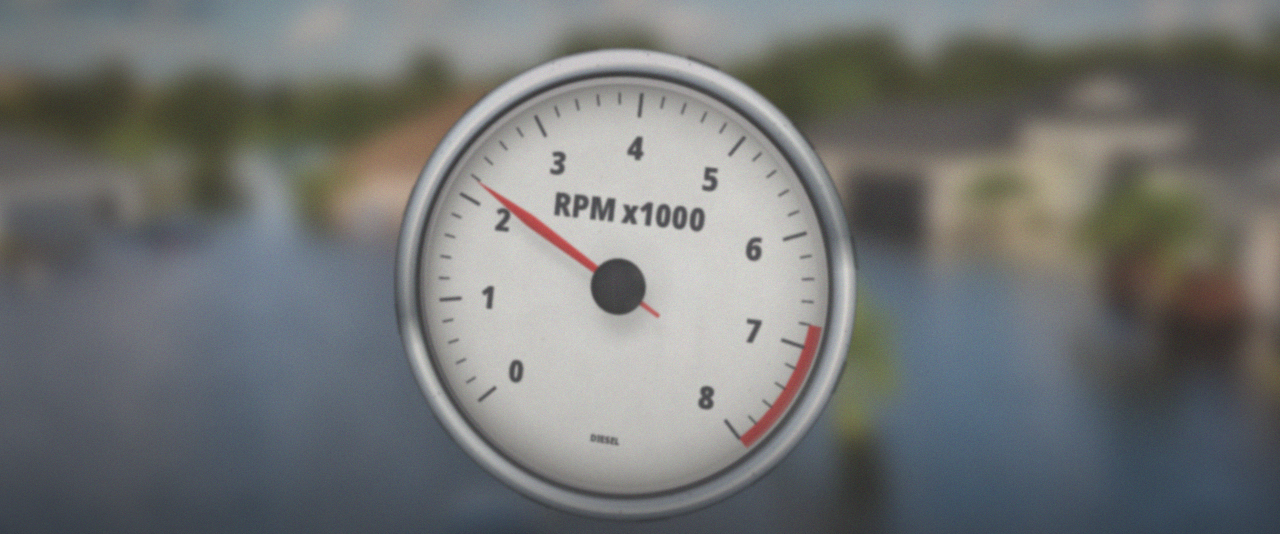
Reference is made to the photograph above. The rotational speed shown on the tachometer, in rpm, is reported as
2200 rpm
